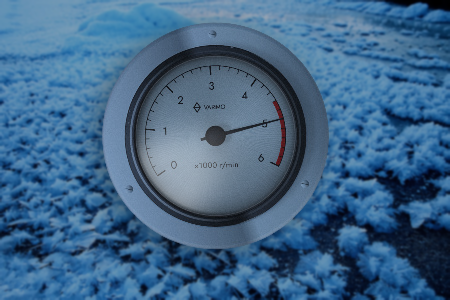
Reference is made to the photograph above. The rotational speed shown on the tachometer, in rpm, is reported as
5000 rpm
